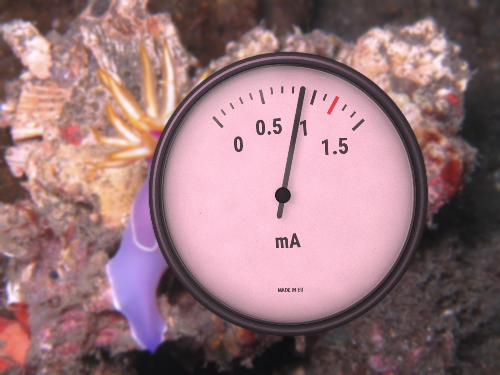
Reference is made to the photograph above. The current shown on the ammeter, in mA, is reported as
0.9 mA
